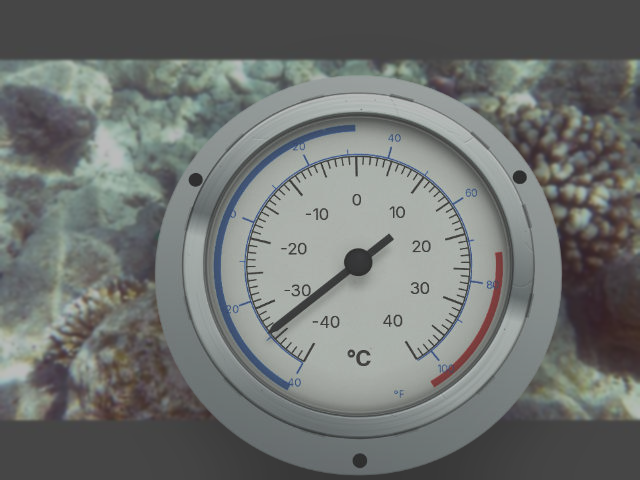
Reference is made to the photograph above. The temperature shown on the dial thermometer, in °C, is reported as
-34 °C
